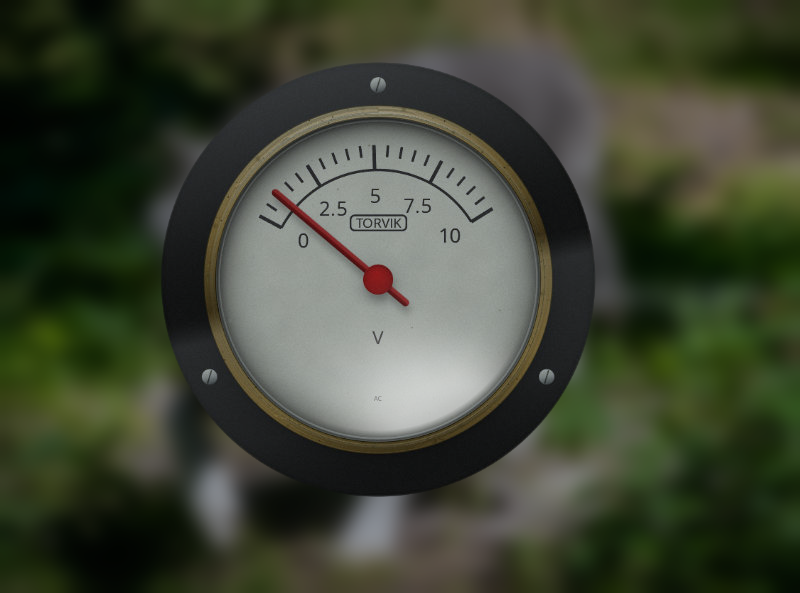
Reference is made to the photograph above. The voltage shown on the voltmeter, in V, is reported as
1 V
